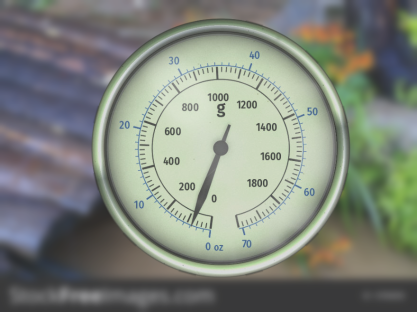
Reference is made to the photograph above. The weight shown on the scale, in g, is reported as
80 g
